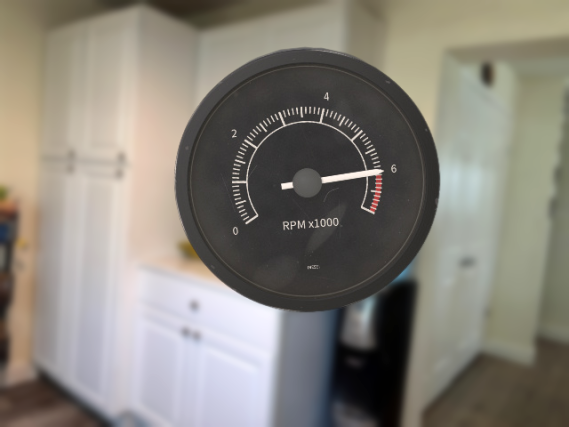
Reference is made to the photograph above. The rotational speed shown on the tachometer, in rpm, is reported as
6000 rpm
